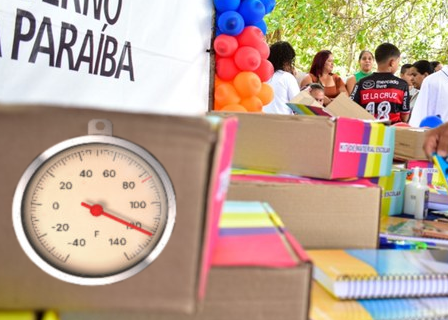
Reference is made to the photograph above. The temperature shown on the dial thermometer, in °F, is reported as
120 °F
